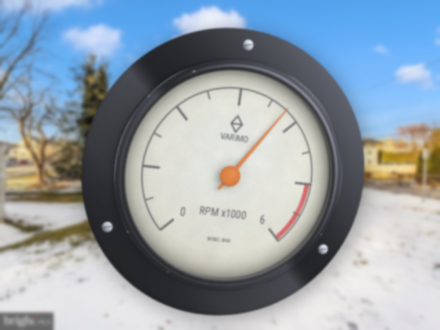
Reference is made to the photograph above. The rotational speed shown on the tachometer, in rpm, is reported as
3750 rpm
